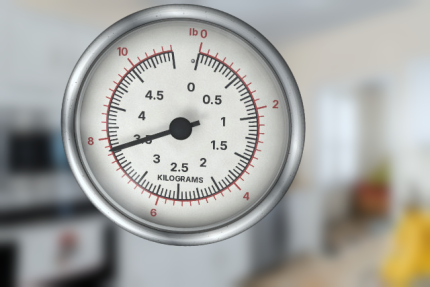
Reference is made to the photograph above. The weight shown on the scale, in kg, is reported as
3.5 kg
